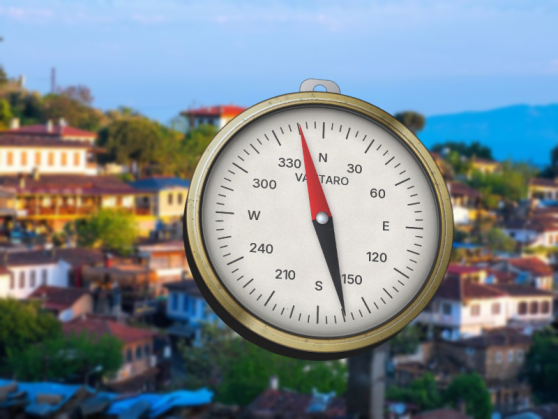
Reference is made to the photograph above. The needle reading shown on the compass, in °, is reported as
345 °
